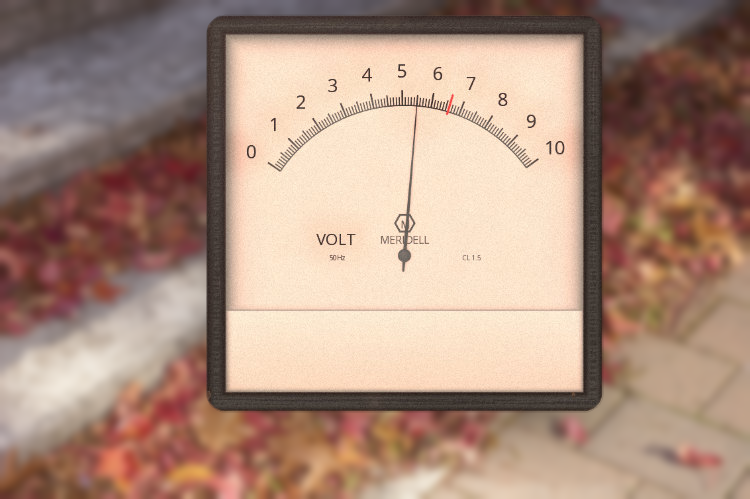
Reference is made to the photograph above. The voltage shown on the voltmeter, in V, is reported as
5.5 V
